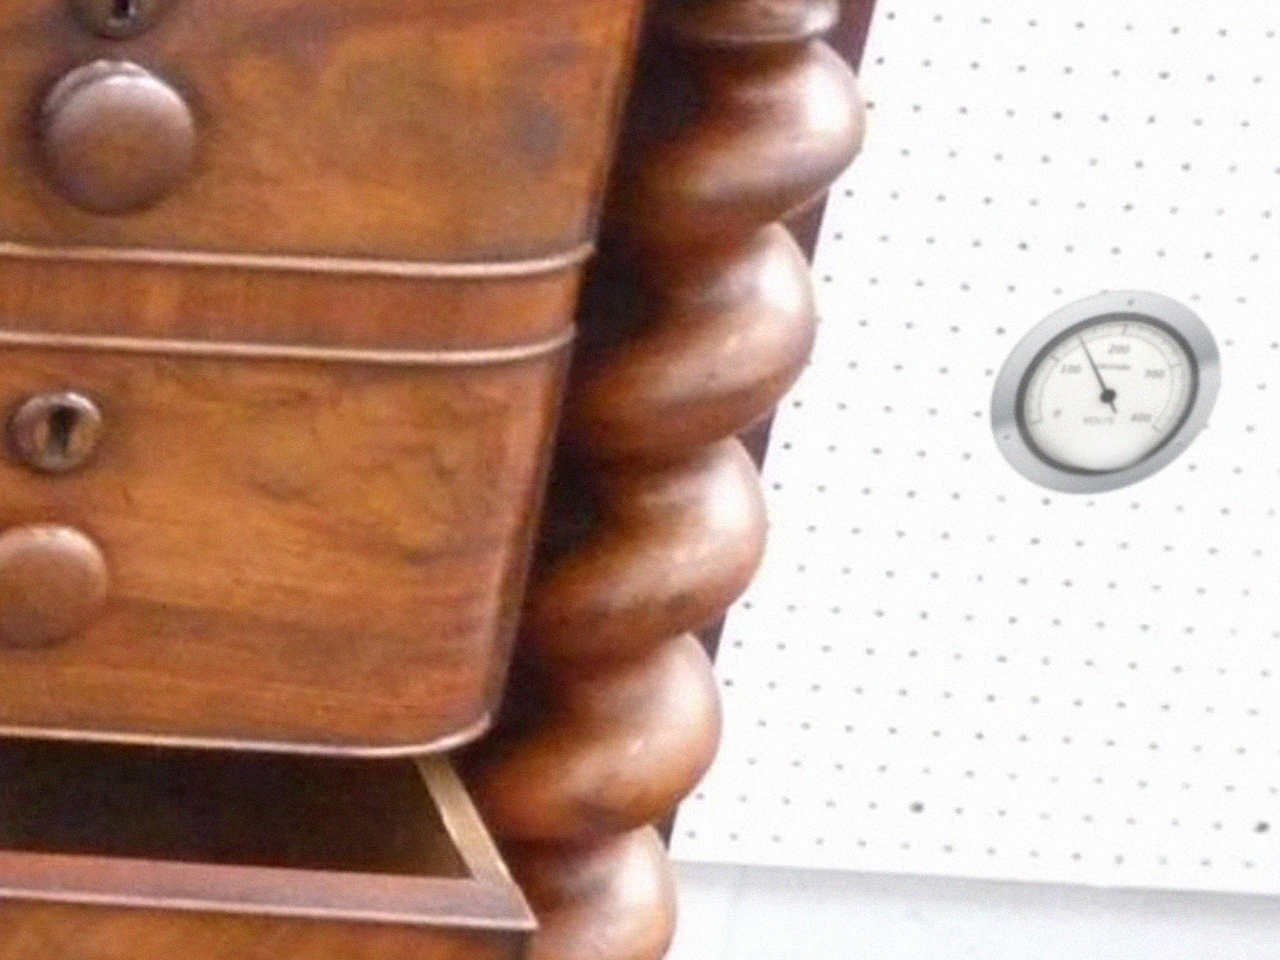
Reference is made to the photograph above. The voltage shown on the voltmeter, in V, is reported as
140 V
